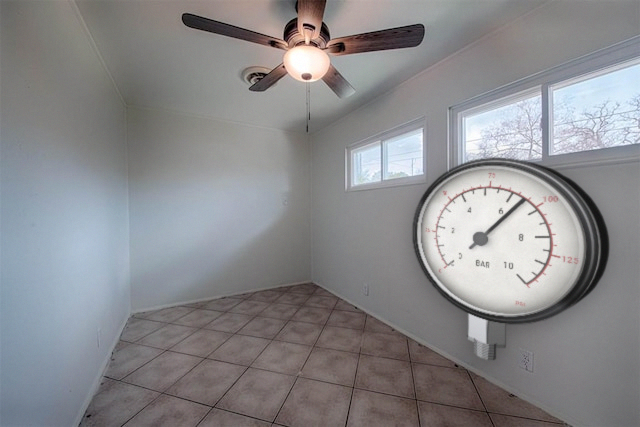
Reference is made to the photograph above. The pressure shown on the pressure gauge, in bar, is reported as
6.5 bar
